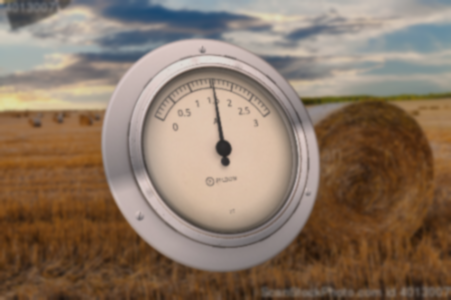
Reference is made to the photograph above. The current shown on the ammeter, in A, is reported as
1.5 A
